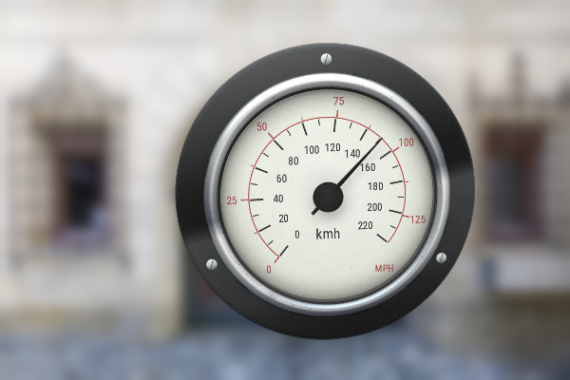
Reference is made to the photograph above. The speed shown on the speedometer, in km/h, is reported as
150 km/h
